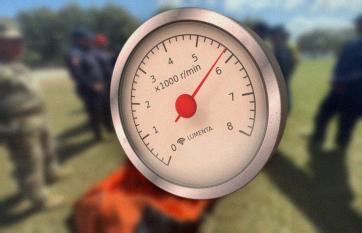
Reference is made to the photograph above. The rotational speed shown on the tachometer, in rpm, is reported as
5800 rpm
